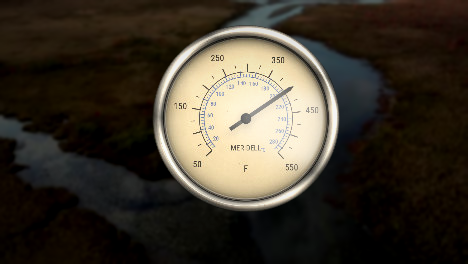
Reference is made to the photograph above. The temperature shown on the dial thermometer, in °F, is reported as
400 °F
